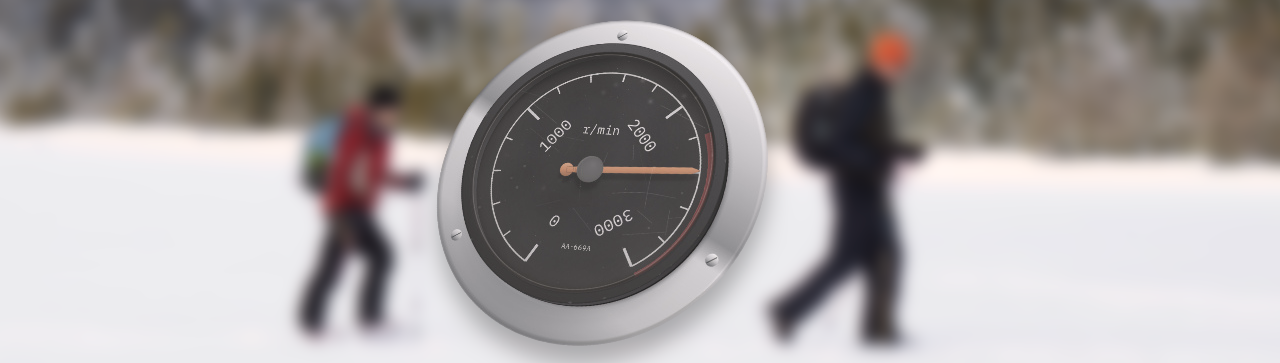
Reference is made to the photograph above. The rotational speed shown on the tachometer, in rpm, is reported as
2400 rpm
